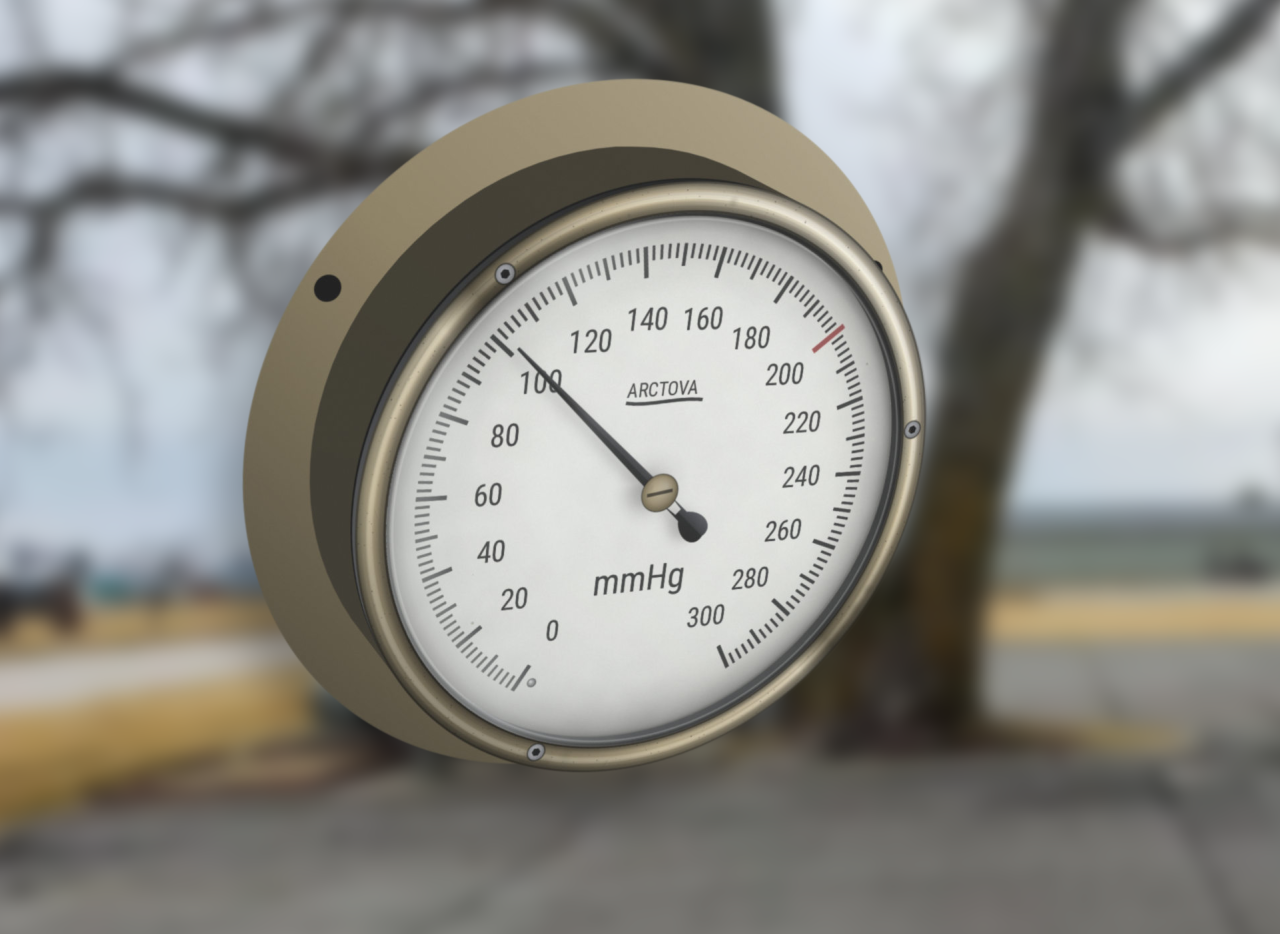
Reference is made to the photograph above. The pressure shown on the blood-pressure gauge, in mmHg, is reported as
102 mmHg
